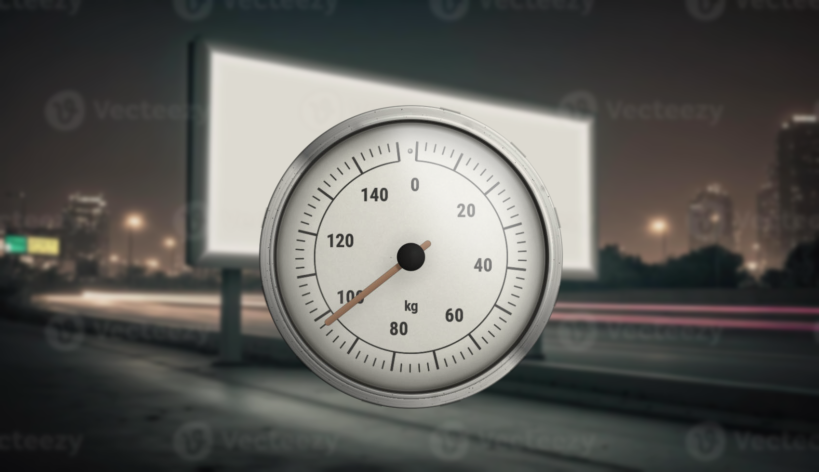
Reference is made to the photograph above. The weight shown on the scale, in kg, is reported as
98 kg
